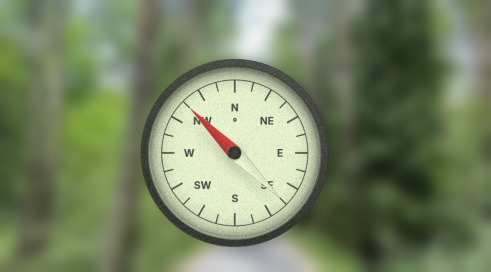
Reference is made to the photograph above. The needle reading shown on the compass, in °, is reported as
315 °
